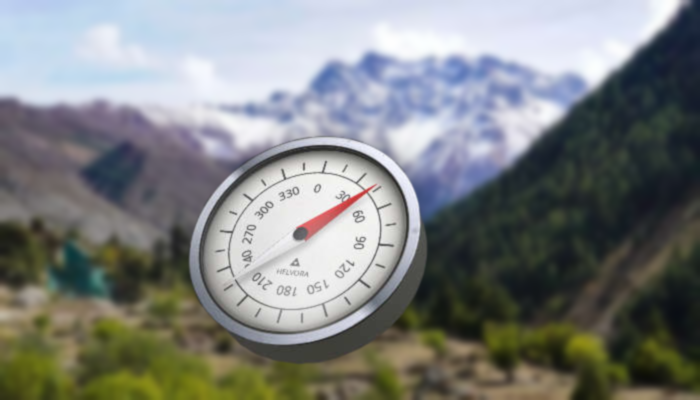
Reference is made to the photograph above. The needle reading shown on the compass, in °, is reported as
45 °
